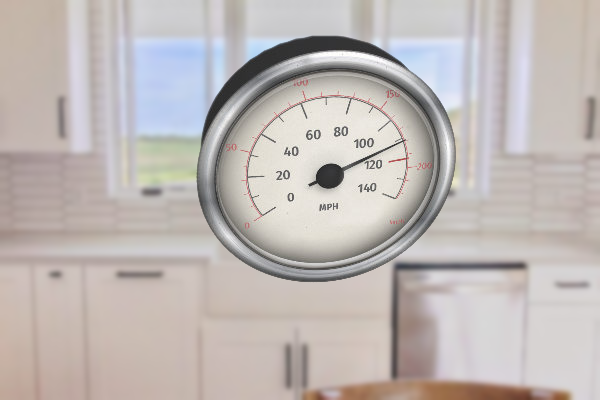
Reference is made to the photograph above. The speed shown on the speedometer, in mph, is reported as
110 mph
